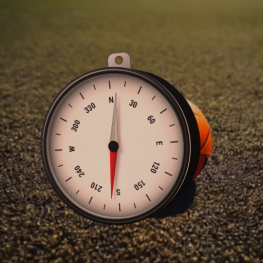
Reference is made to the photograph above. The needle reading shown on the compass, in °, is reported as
187.5 °
